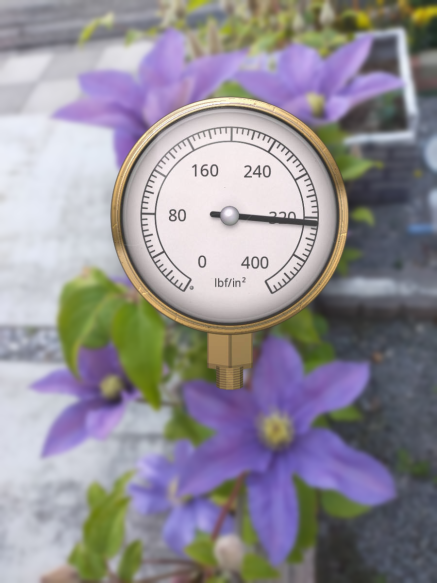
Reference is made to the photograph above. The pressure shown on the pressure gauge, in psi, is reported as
325 psi
